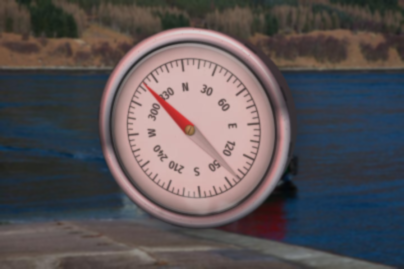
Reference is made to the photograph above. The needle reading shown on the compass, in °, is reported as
320 °
